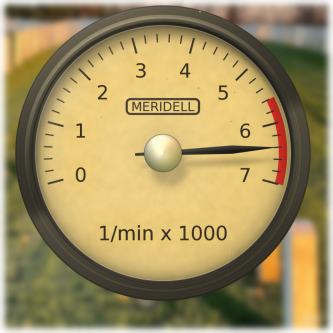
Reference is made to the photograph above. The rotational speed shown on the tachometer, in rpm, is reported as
6400 rpm
